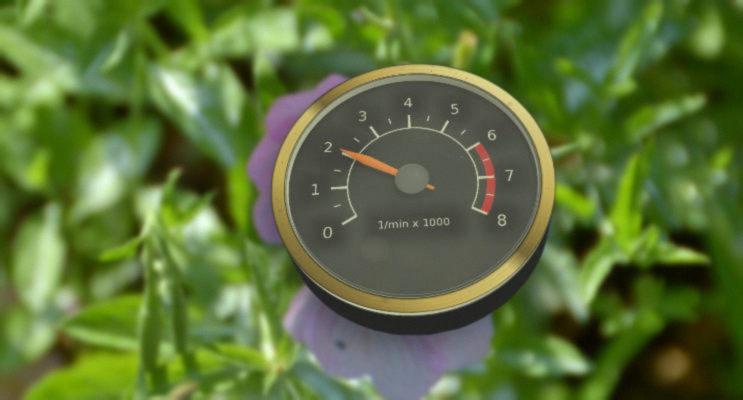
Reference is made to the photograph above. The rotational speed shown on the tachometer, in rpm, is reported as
2000 rpm
